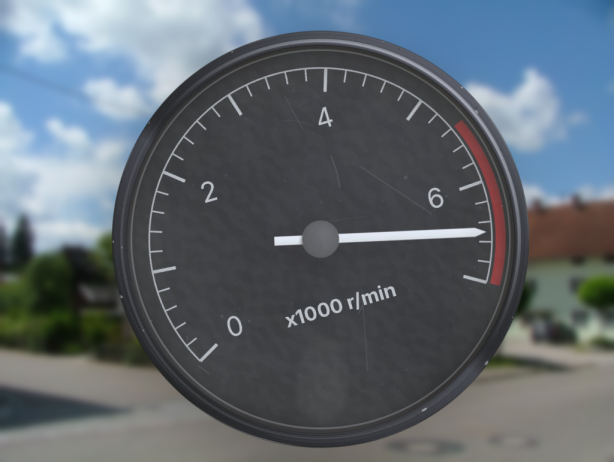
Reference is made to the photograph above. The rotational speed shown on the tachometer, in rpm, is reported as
6500 rpm
